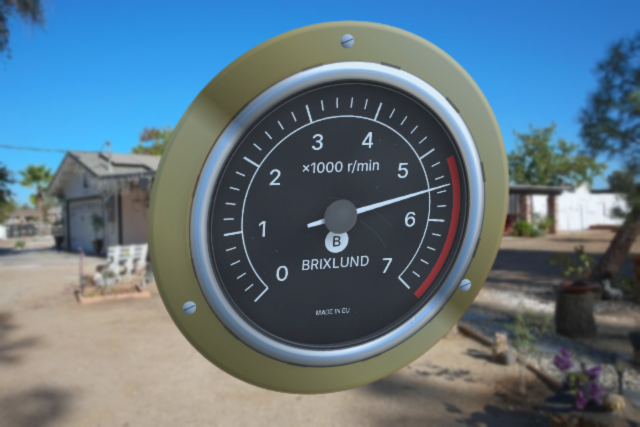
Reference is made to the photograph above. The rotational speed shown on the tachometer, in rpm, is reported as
5500 rpm
